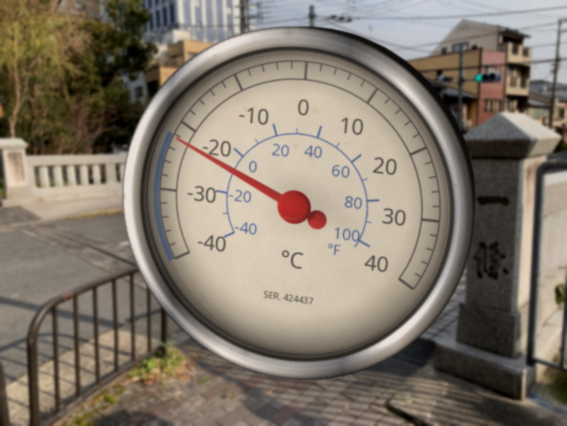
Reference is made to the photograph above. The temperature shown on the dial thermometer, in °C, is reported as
-22 °C
